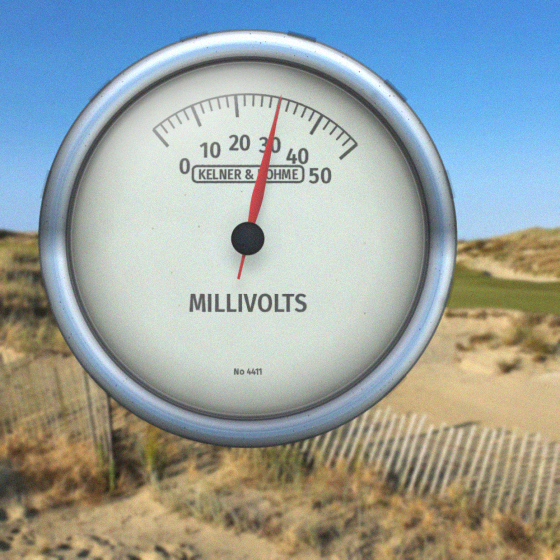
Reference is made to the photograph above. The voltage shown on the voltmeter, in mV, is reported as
30 mV
